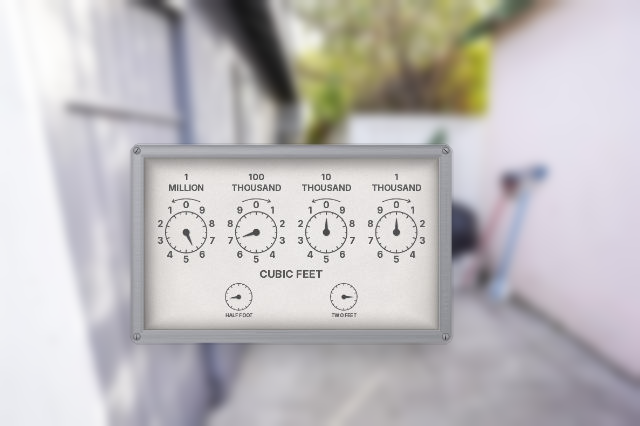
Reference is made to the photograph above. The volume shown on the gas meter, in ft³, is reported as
570000 ft³
